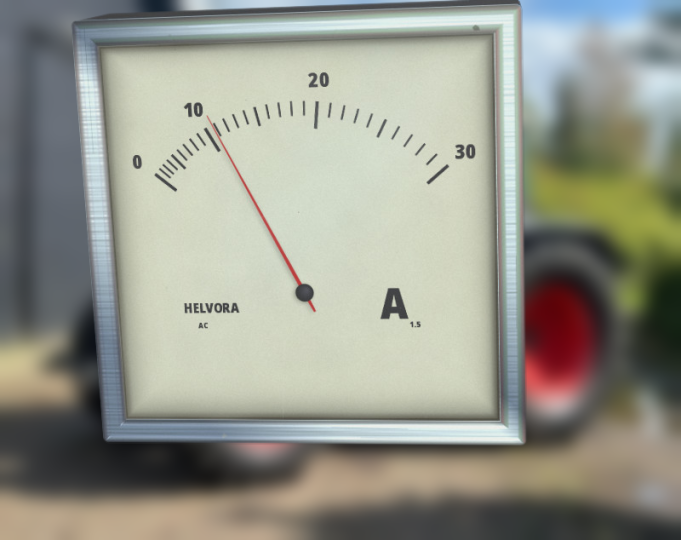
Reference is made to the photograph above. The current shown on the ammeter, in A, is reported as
11 A
